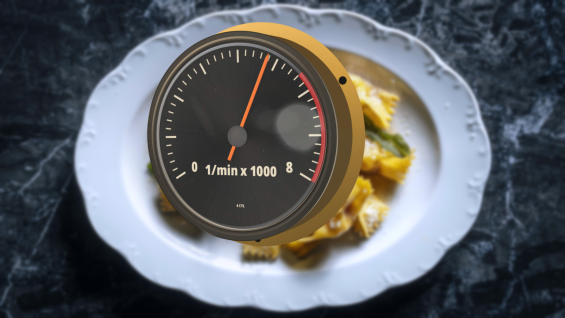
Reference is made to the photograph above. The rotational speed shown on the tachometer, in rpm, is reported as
4800 rpm
